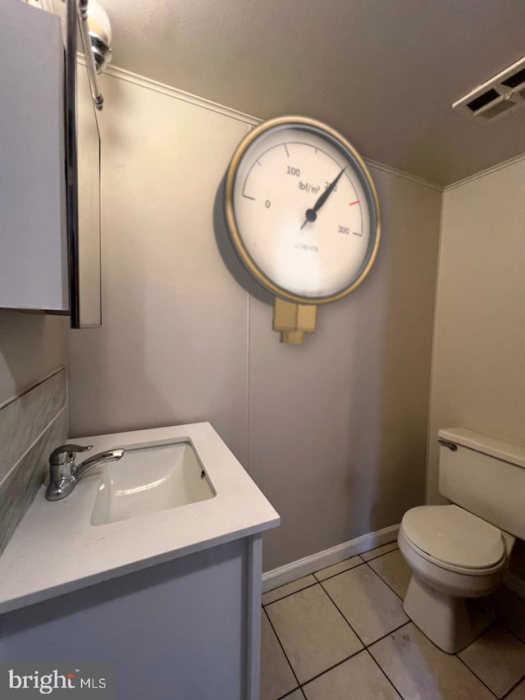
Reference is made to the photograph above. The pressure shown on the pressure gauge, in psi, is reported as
200 psi
